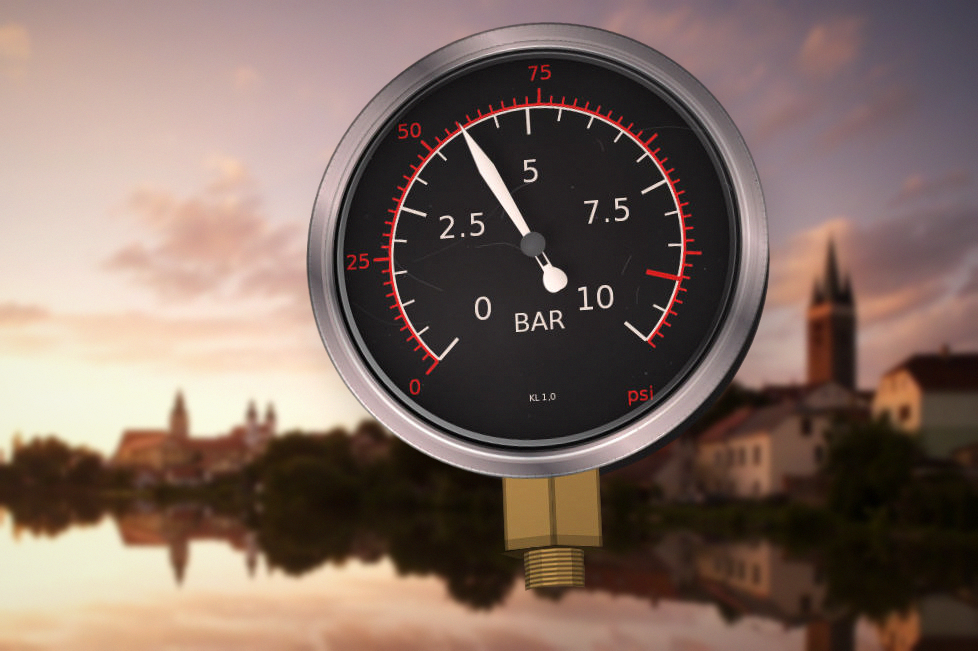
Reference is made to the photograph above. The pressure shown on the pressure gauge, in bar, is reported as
4 bar
